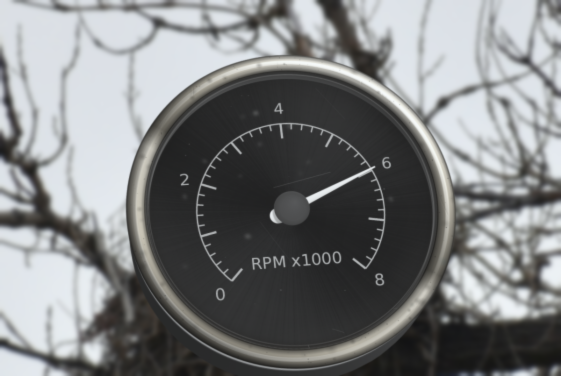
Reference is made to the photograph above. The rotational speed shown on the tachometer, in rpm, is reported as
6000 rpm
